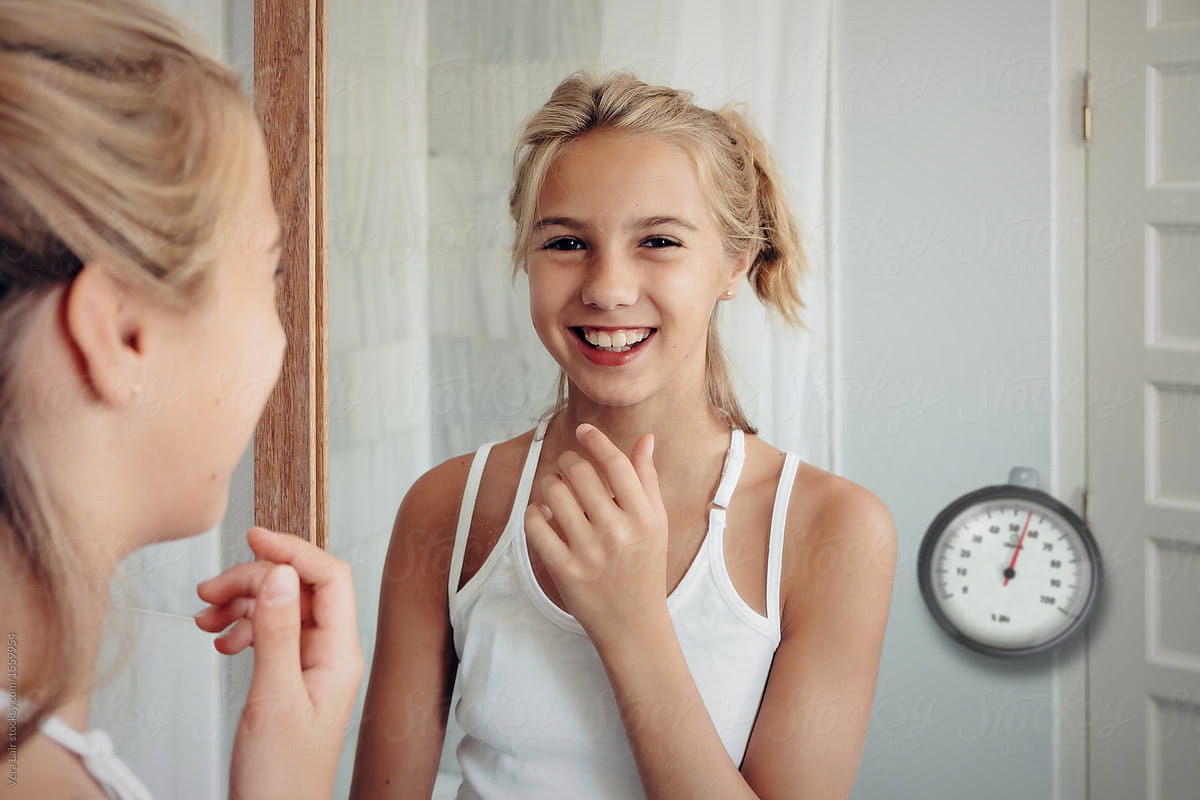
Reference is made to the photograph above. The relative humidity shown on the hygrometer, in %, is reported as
55 %
